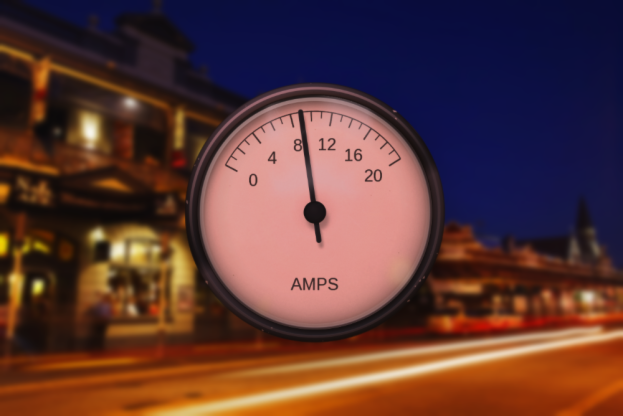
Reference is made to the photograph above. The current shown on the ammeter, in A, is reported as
9 A
